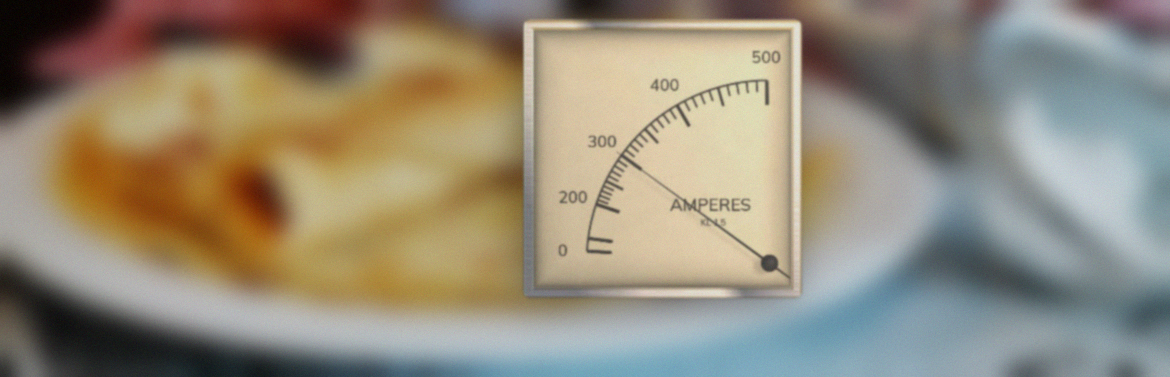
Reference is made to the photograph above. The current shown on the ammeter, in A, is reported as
300 A
